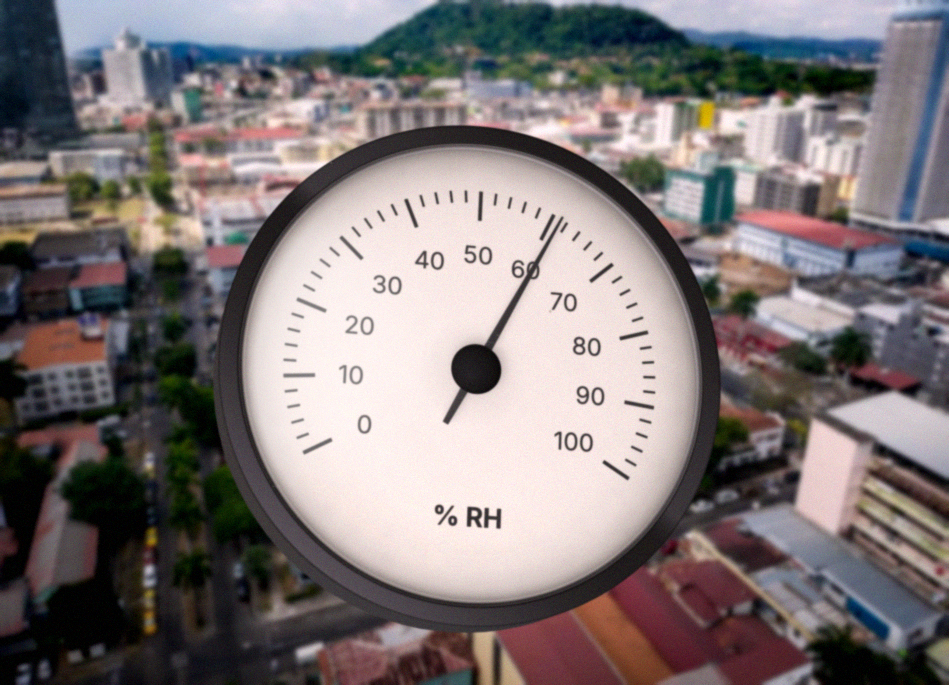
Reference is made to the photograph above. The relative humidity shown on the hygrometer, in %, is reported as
61 %
